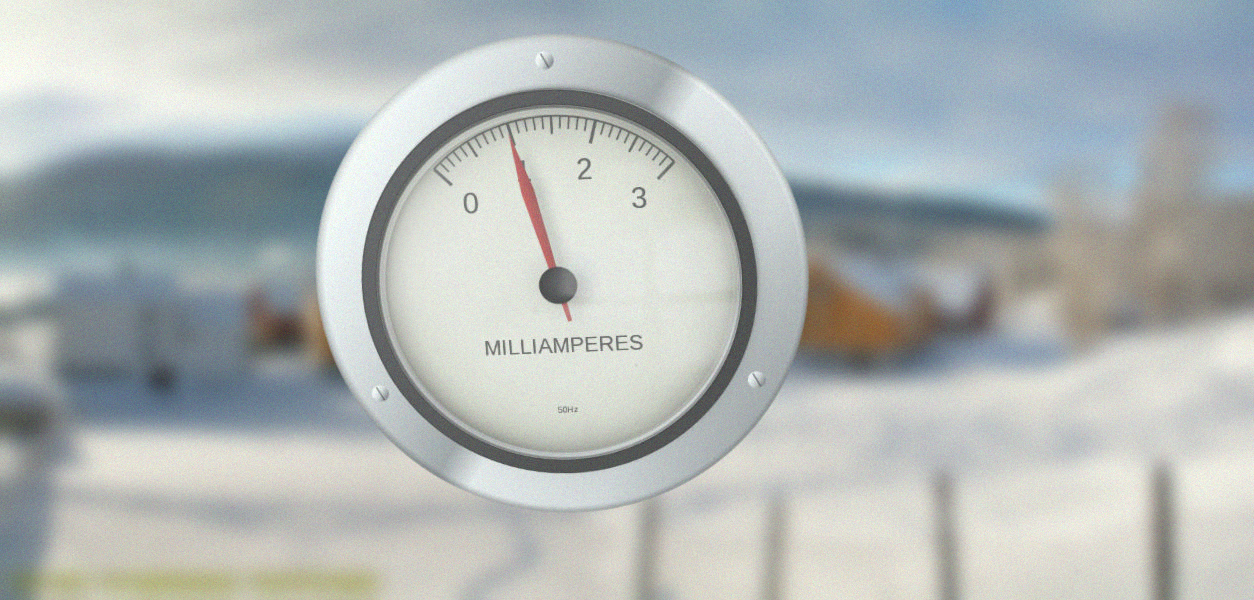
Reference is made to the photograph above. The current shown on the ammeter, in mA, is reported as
1 mA
